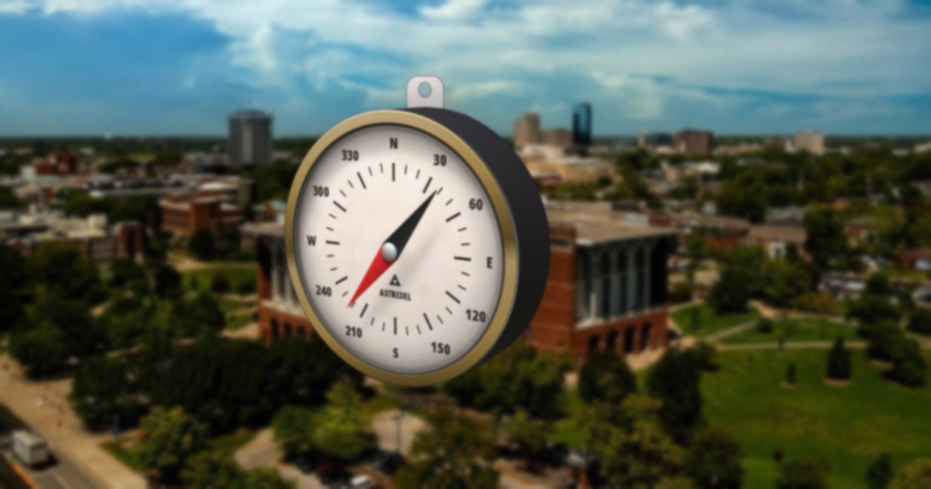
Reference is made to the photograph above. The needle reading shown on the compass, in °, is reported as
220 °
